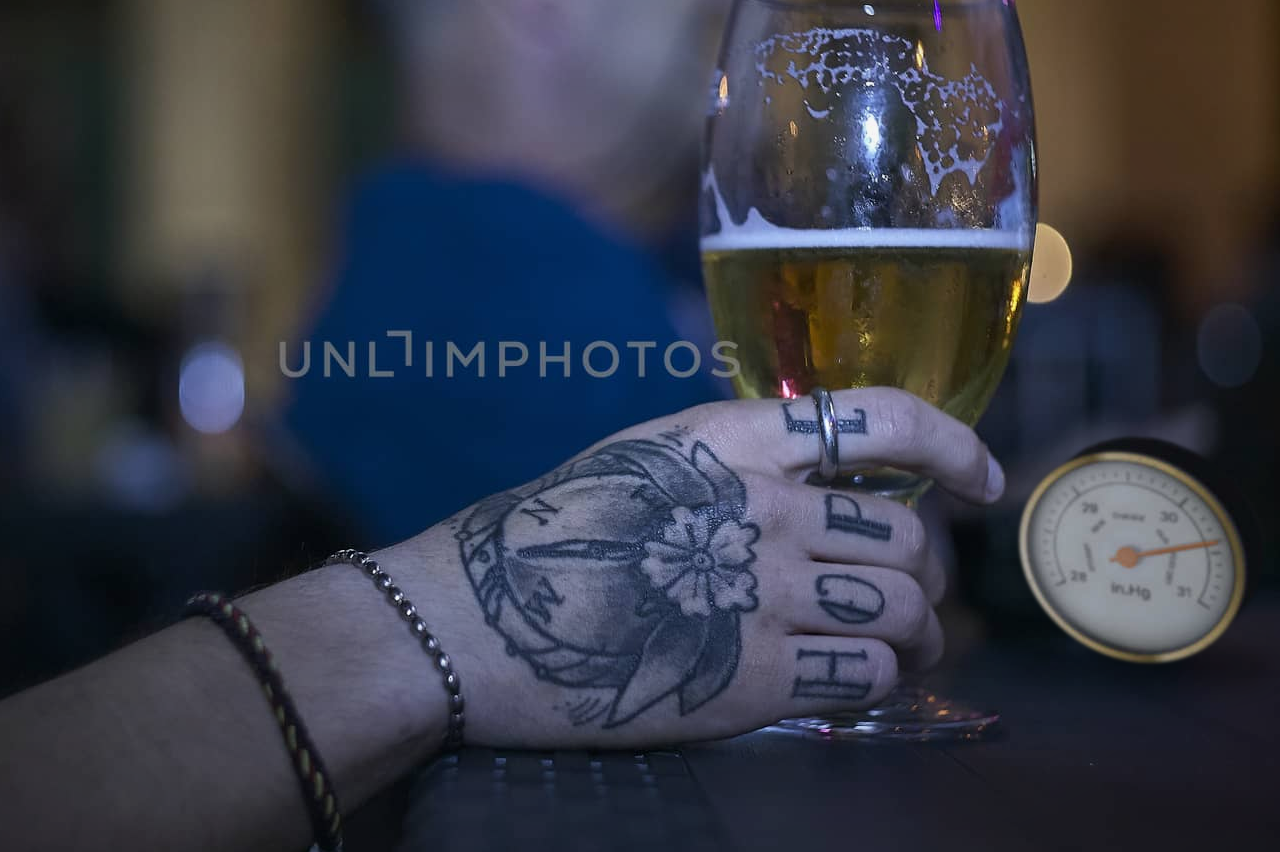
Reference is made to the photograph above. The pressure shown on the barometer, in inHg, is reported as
30.4 inHg
